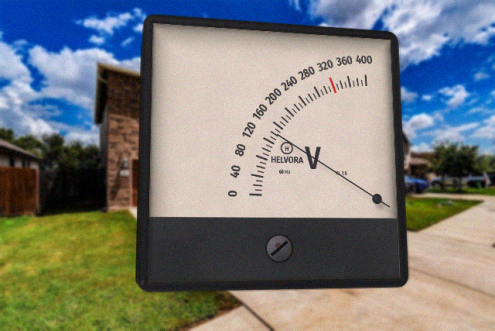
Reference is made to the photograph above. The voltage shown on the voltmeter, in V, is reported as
140 V
